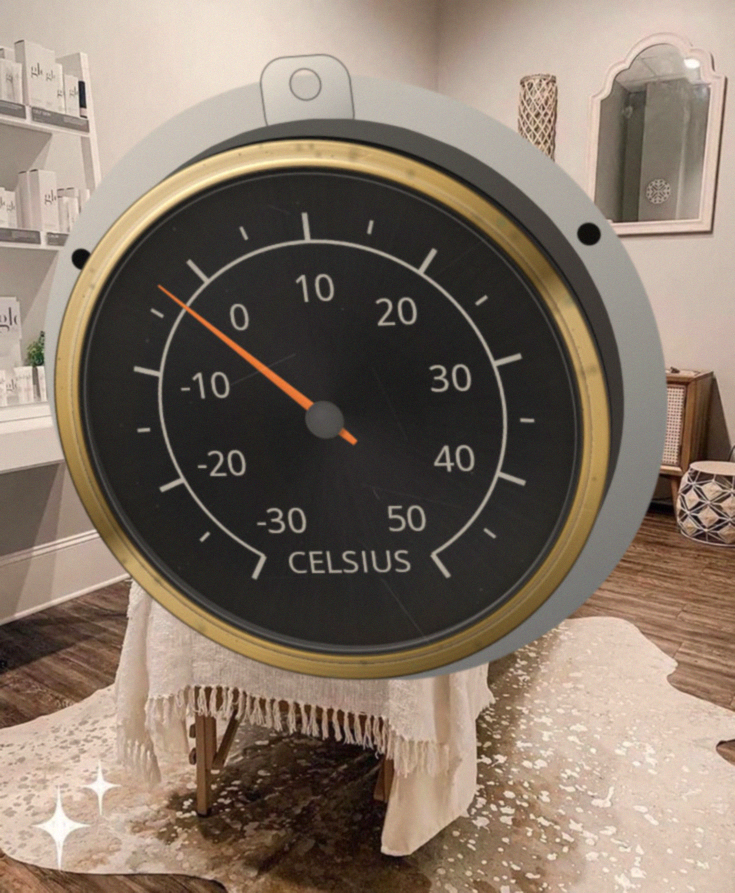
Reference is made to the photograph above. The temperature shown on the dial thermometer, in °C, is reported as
-2.5 °C
